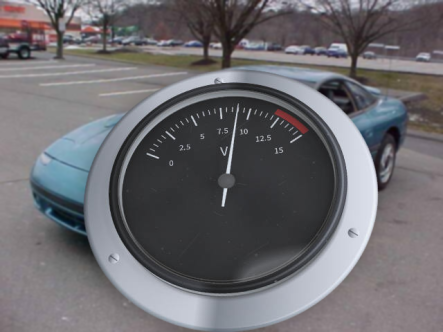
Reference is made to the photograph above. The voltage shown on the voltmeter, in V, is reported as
9 V
